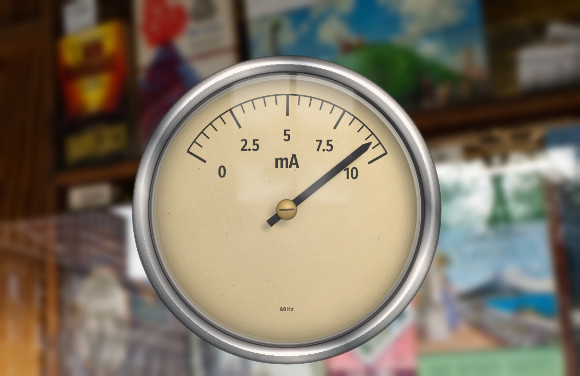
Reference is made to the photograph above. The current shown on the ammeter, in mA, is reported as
9.25 mA
